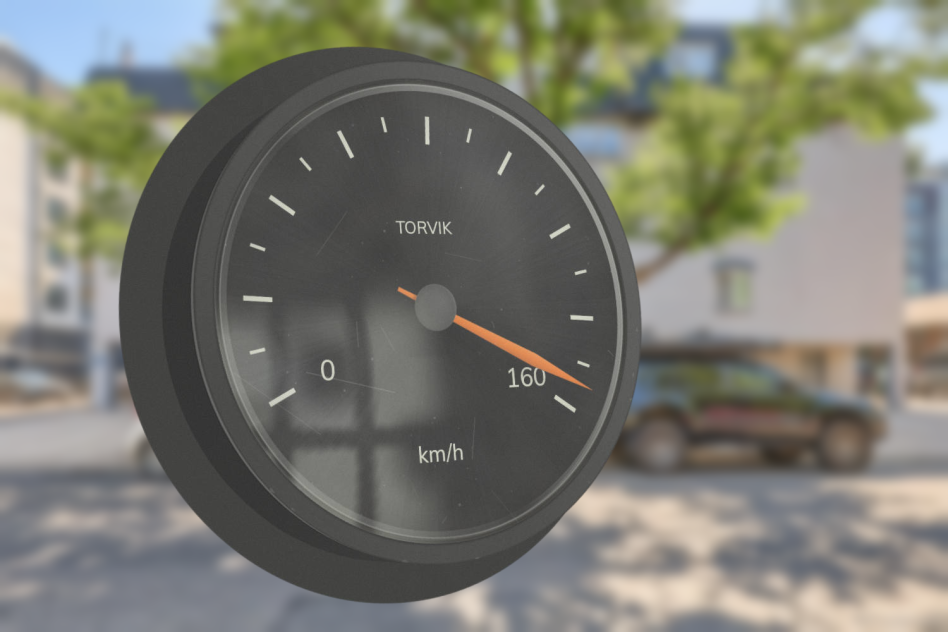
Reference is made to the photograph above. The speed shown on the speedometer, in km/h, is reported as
155 km/h
